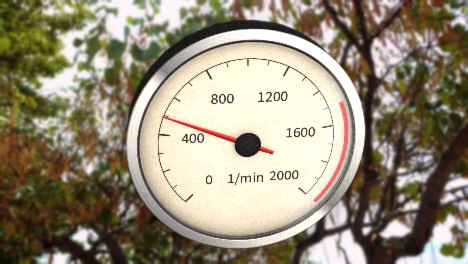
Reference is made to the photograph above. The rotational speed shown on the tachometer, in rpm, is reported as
500 rpm
